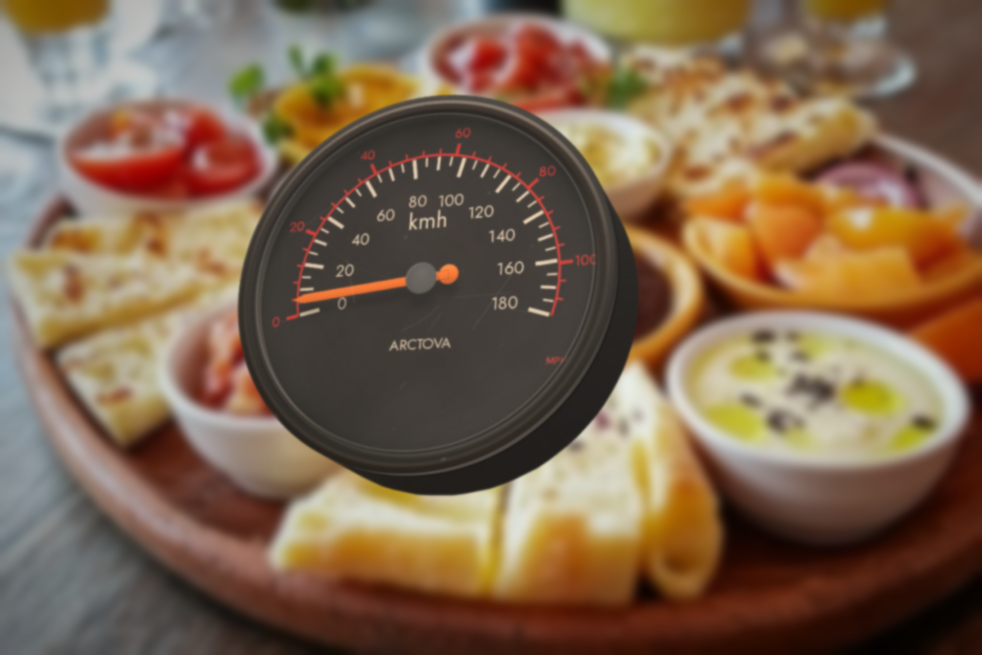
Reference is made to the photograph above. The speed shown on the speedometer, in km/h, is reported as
5 km/h
